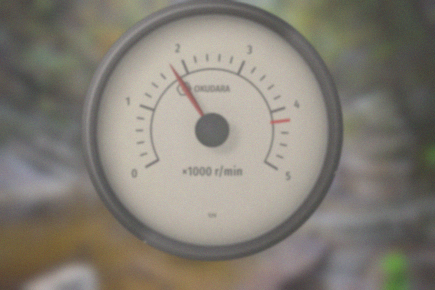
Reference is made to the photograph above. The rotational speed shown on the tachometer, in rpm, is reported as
1800 rpm
